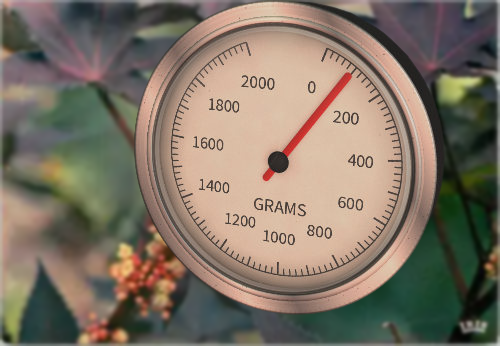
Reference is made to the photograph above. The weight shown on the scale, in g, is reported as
100 g
